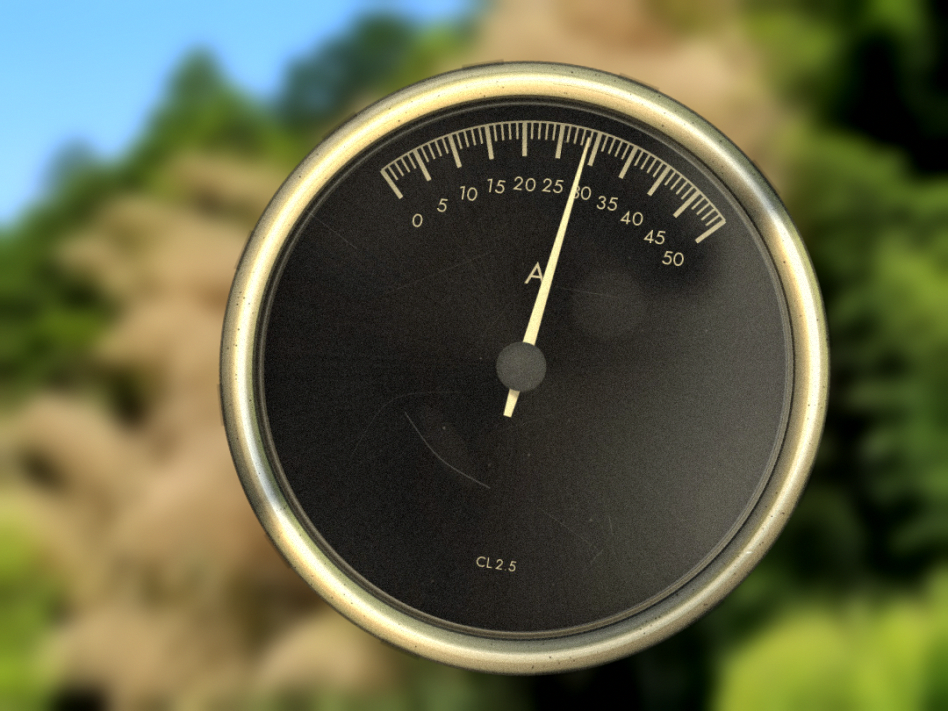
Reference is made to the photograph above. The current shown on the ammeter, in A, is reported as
29 A
